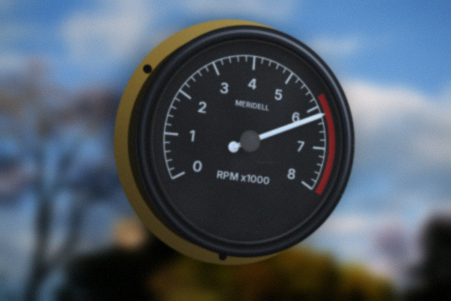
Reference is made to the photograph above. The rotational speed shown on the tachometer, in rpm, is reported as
6200 rpm
